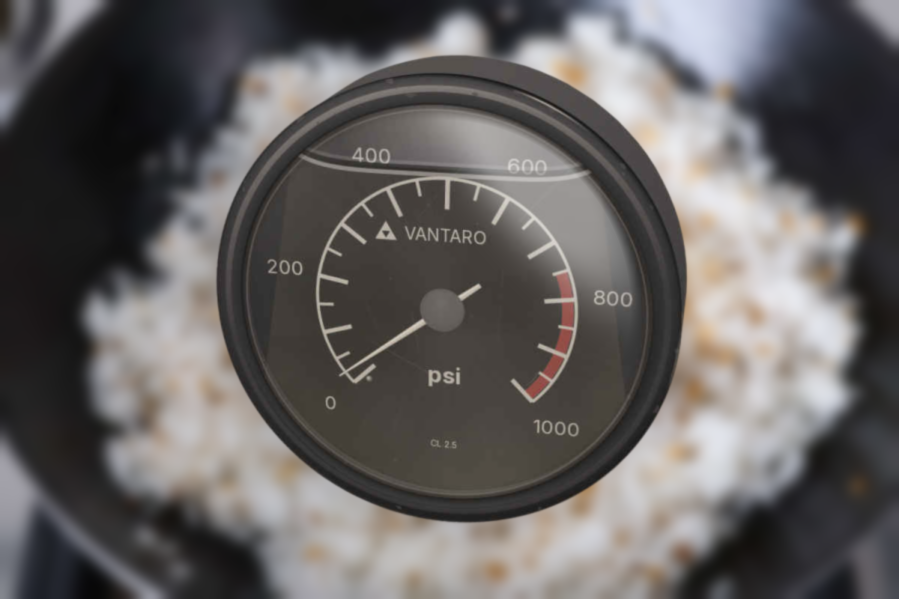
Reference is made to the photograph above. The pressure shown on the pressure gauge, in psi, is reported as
25 psi
